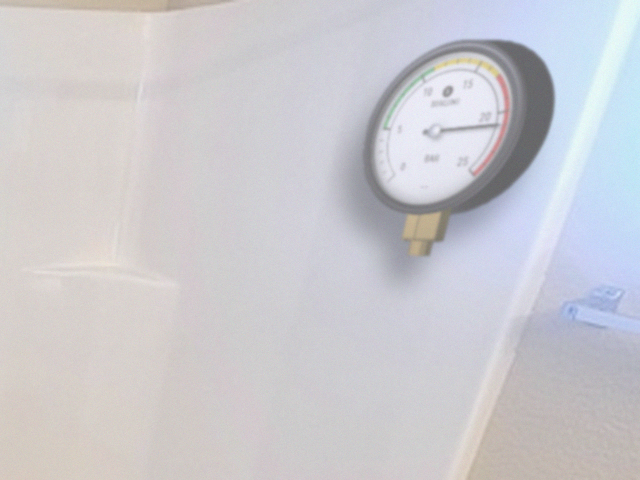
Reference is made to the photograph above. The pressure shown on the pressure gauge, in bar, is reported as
21 bar
